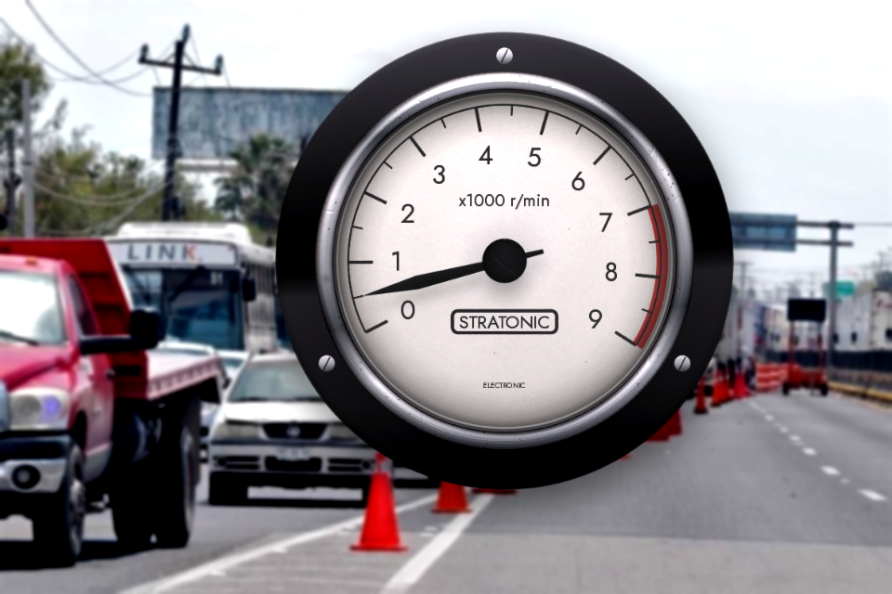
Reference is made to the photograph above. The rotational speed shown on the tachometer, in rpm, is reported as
500 rpm
